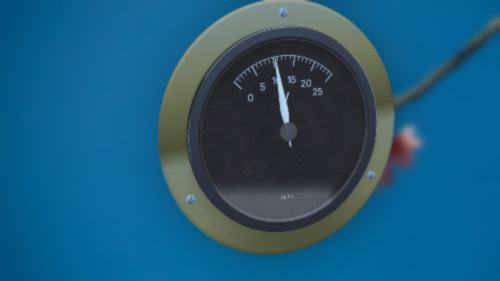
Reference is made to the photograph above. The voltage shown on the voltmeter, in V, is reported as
10 V
